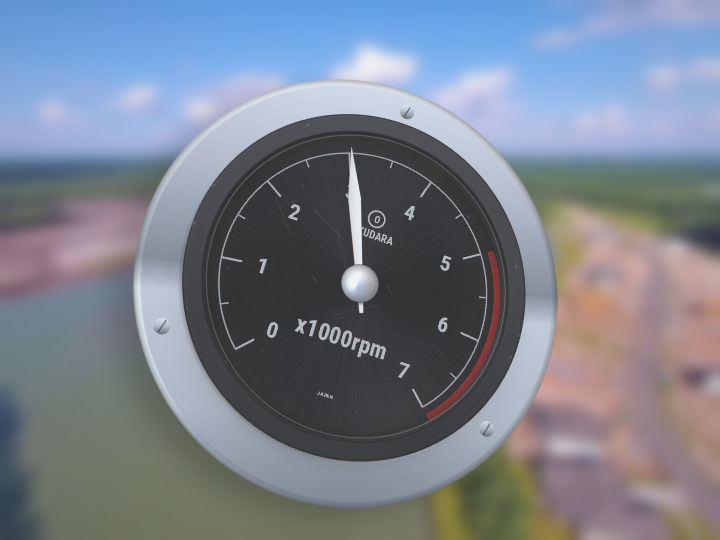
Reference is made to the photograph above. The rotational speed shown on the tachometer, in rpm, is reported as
3000 rpm
